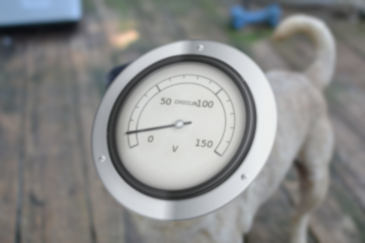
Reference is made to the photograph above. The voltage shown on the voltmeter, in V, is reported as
10 V
